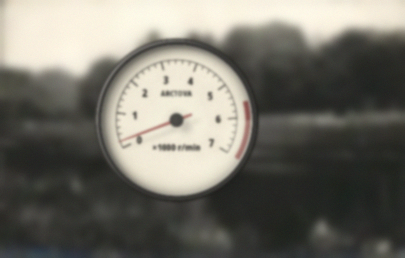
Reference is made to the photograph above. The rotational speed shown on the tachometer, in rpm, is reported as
200 rpm
